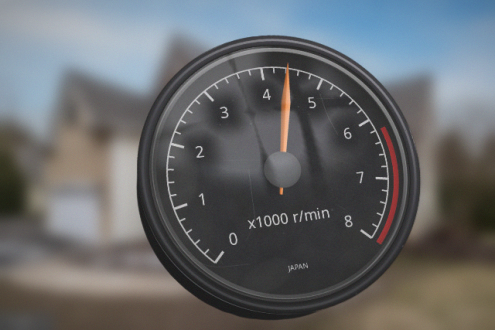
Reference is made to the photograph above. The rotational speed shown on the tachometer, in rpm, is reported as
4400 rpm
